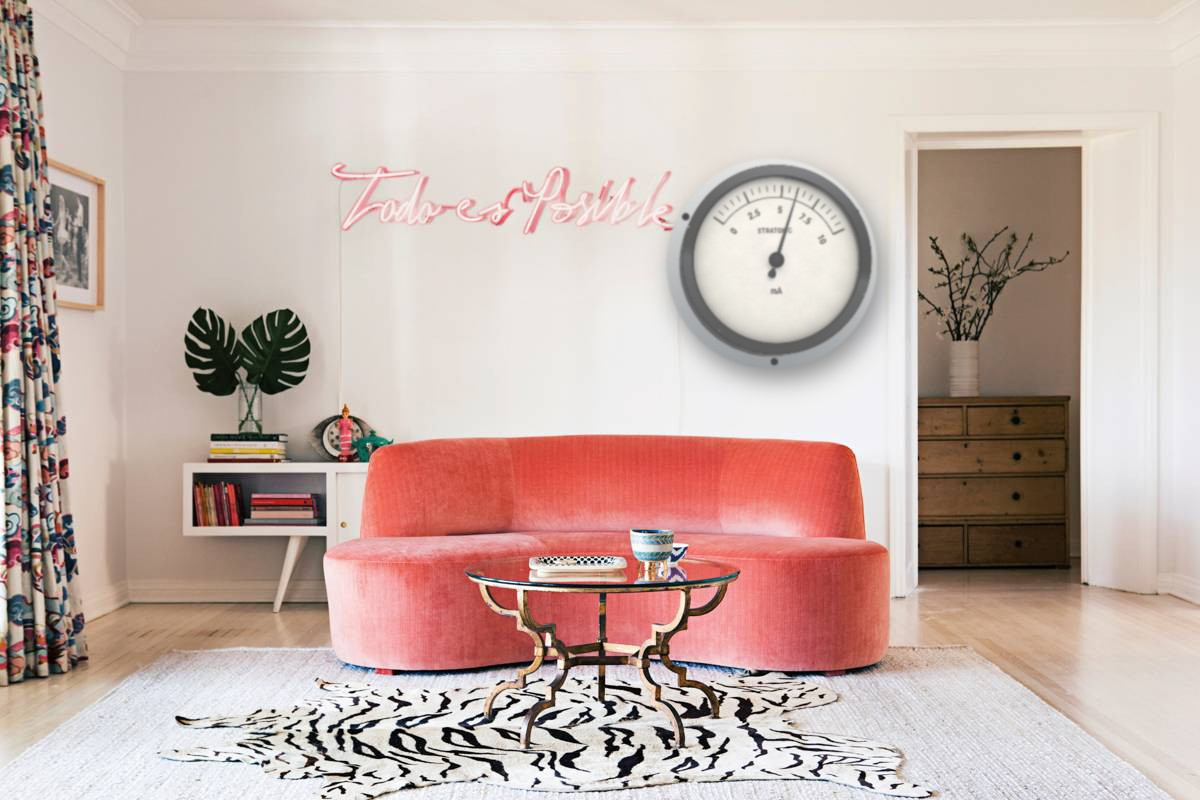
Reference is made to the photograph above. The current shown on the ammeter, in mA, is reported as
6 mA
